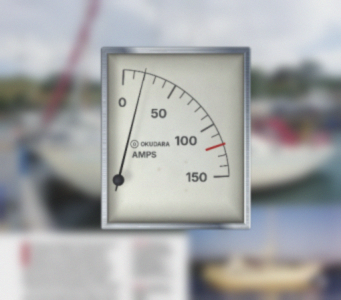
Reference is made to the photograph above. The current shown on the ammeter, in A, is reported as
20 A
